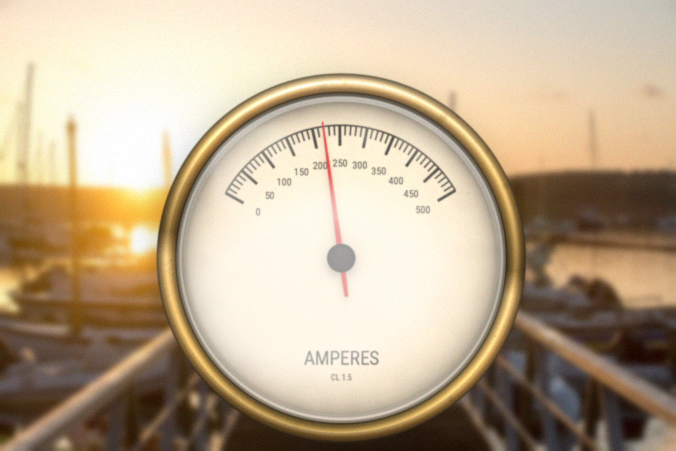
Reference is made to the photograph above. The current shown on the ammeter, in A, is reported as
220 A
